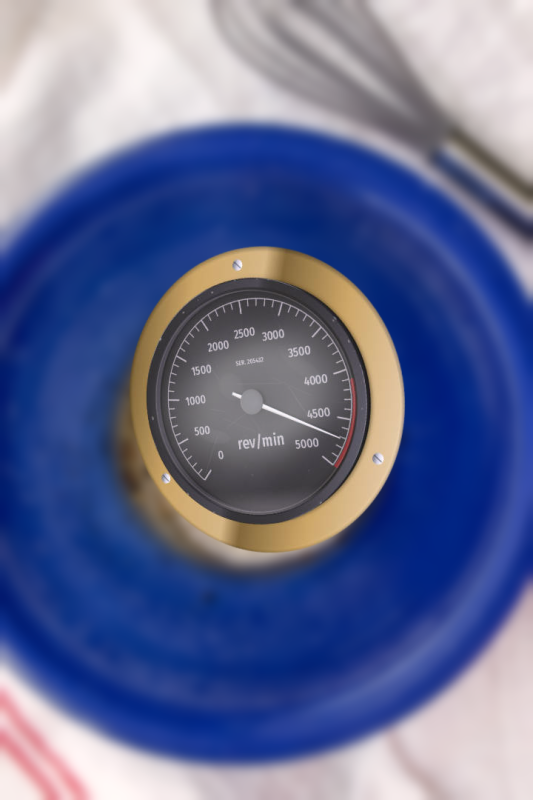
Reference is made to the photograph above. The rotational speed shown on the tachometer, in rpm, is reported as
4700 rpm
